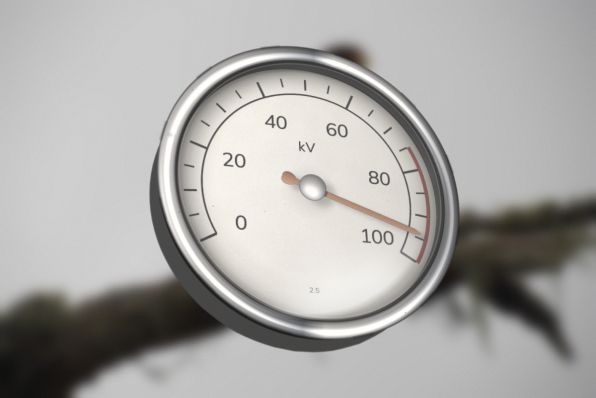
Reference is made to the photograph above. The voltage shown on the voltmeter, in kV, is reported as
95 kV
